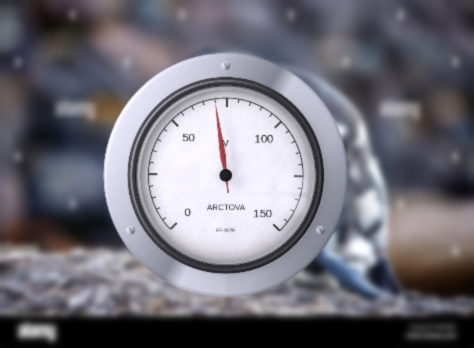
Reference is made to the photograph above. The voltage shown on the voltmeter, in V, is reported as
70 V
